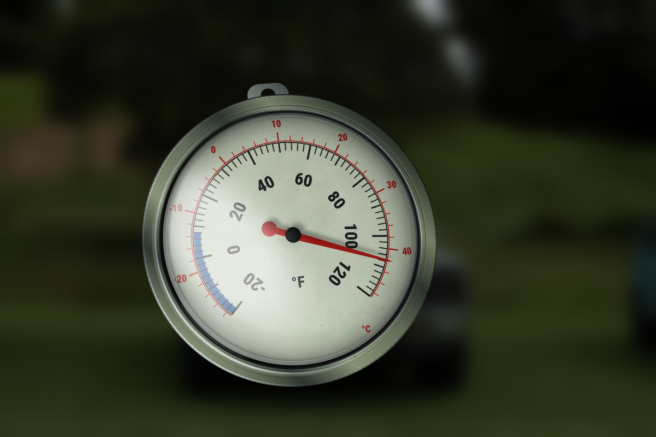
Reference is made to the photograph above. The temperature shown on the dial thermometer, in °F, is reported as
108 °F
